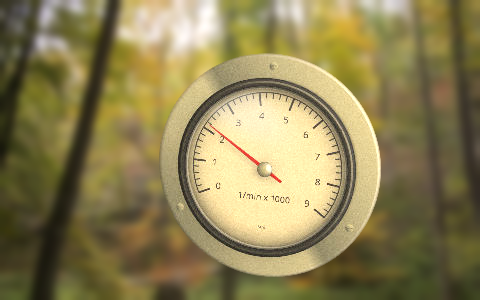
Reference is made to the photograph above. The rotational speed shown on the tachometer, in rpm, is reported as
2200 rpm
